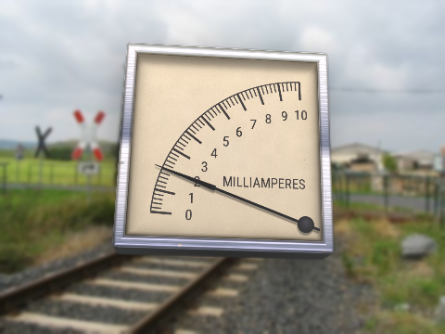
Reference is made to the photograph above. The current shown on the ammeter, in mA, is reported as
2 mA
